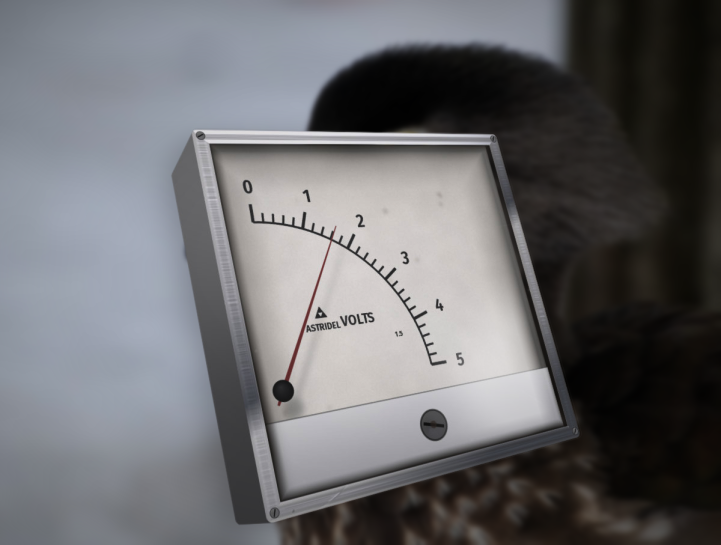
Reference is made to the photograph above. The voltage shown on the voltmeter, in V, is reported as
1.6 V
